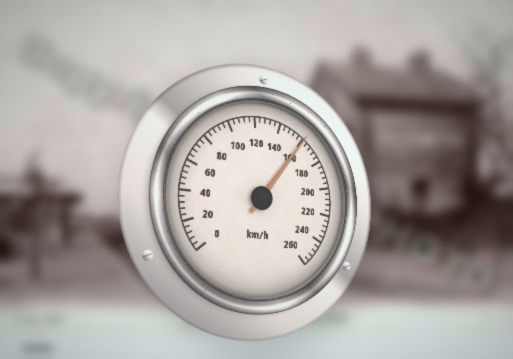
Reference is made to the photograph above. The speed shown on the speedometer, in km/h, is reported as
160 km/h
